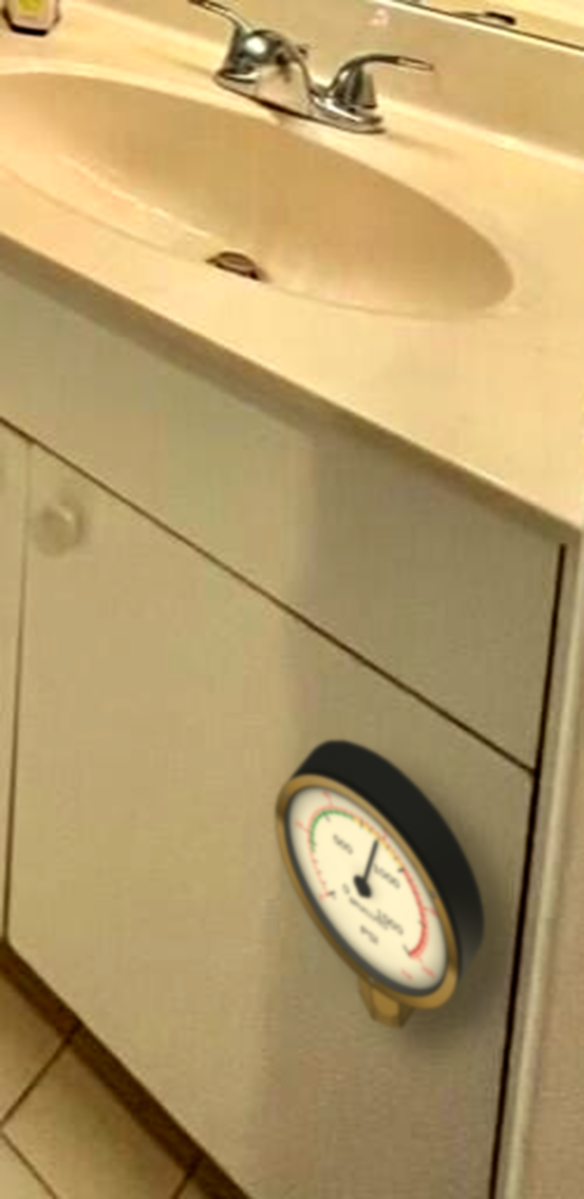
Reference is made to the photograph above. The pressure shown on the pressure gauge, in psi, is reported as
850 psi
